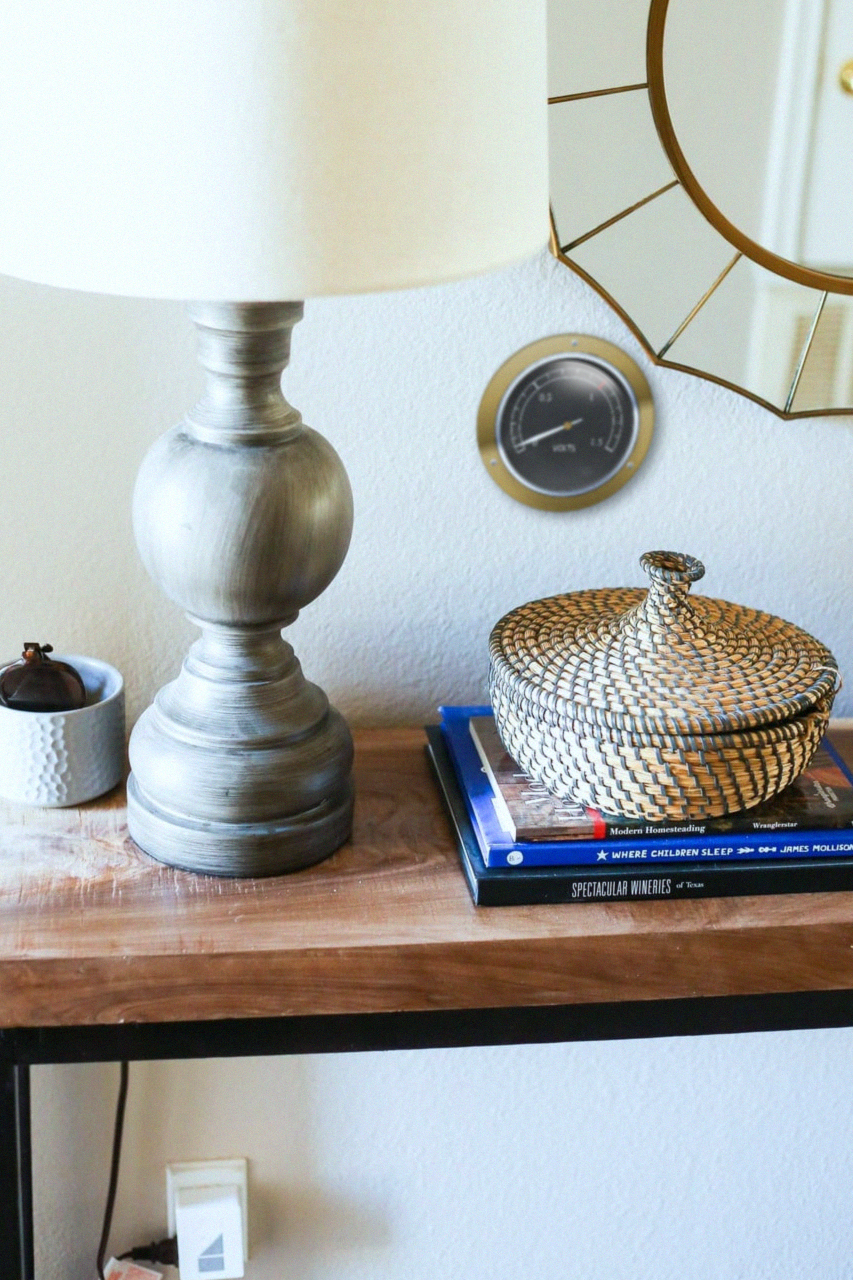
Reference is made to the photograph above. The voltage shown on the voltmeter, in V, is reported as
0.05 V
